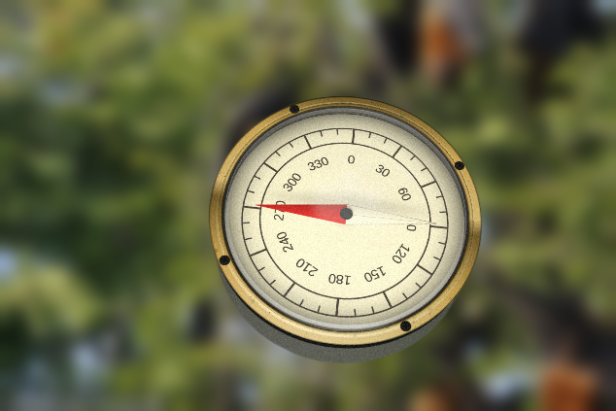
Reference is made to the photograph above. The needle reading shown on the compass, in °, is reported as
270 °
